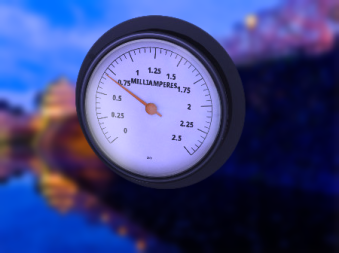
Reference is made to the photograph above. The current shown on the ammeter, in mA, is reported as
0.7 mA
